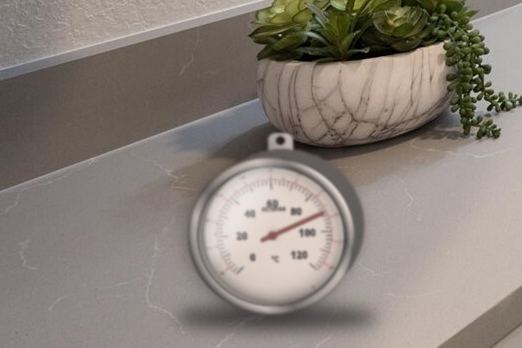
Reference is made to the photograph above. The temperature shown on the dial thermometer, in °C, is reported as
90 °C
